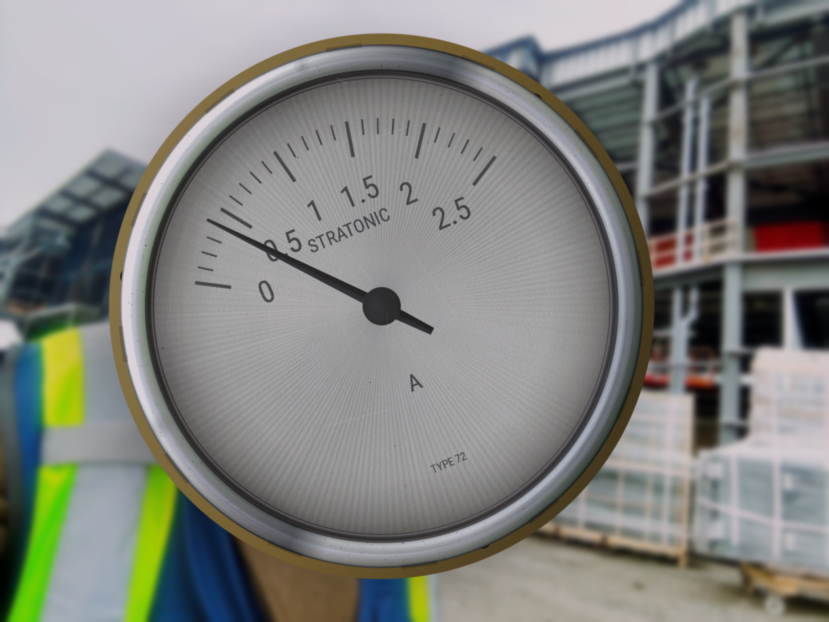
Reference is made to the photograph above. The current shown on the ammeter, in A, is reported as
0.4 A
